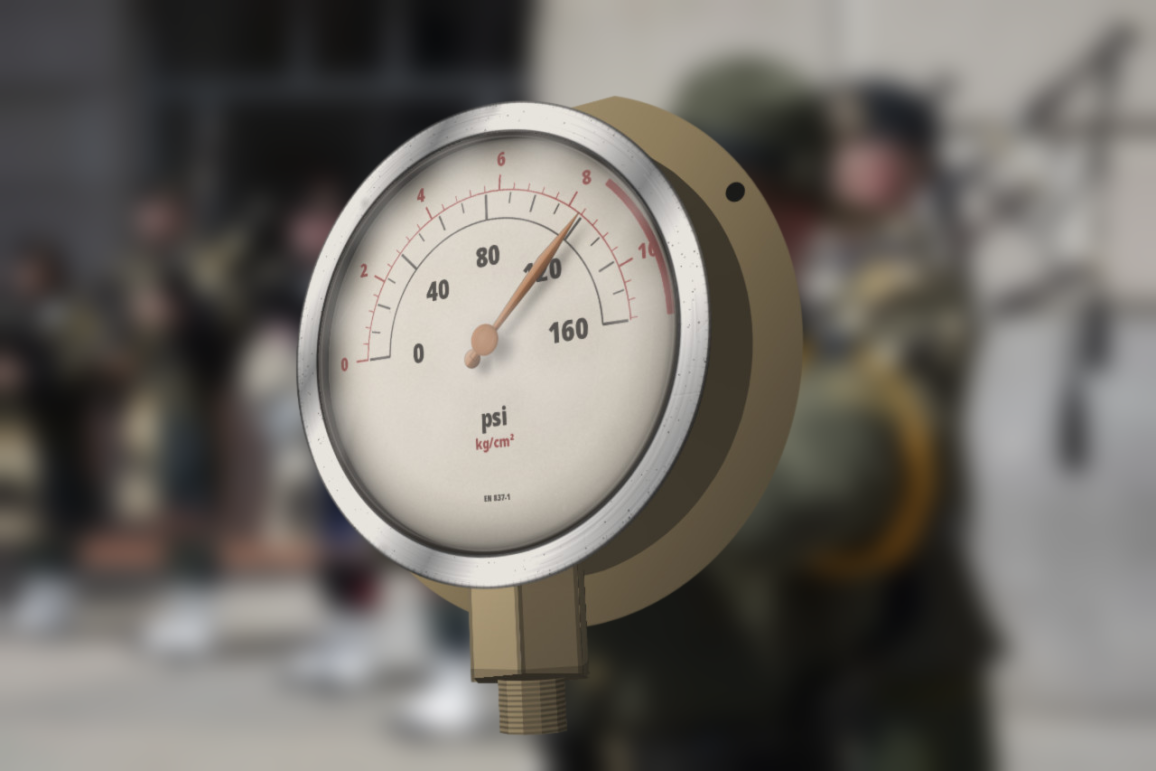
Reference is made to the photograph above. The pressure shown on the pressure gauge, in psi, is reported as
120 psi
